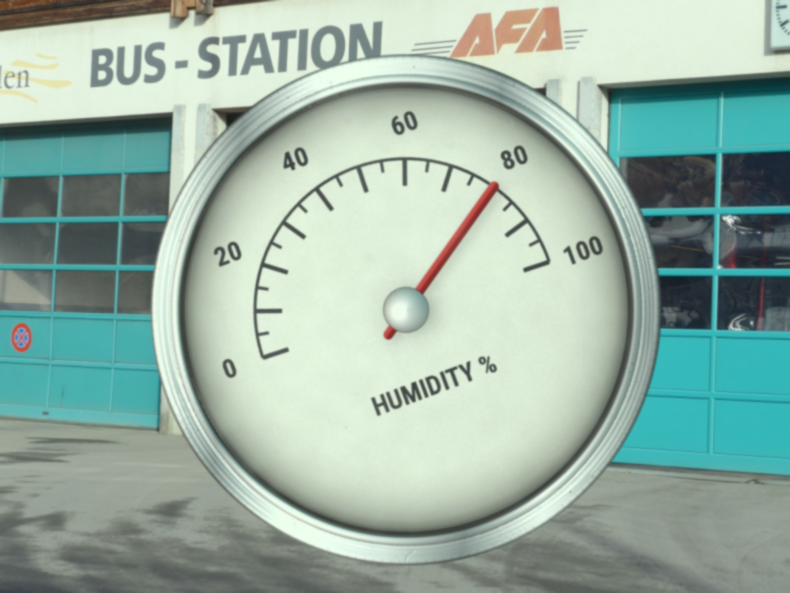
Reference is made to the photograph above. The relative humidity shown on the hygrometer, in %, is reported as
80 %
